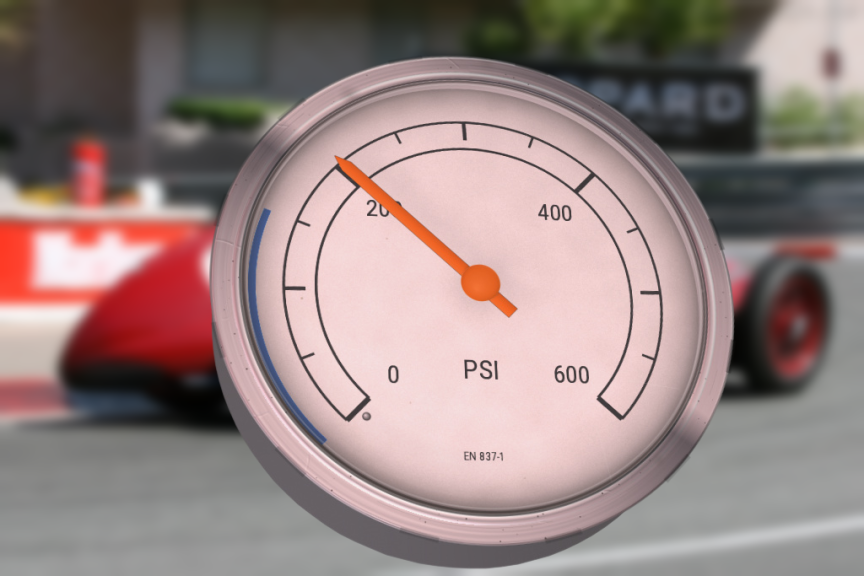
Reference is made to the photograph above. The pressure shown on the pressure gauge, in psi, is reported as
200 psi
